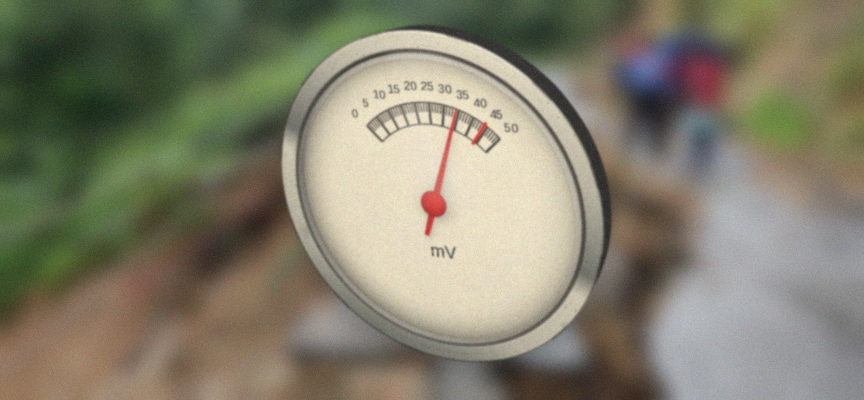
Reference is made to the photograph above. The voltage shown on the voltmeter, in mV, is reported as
35 mV
